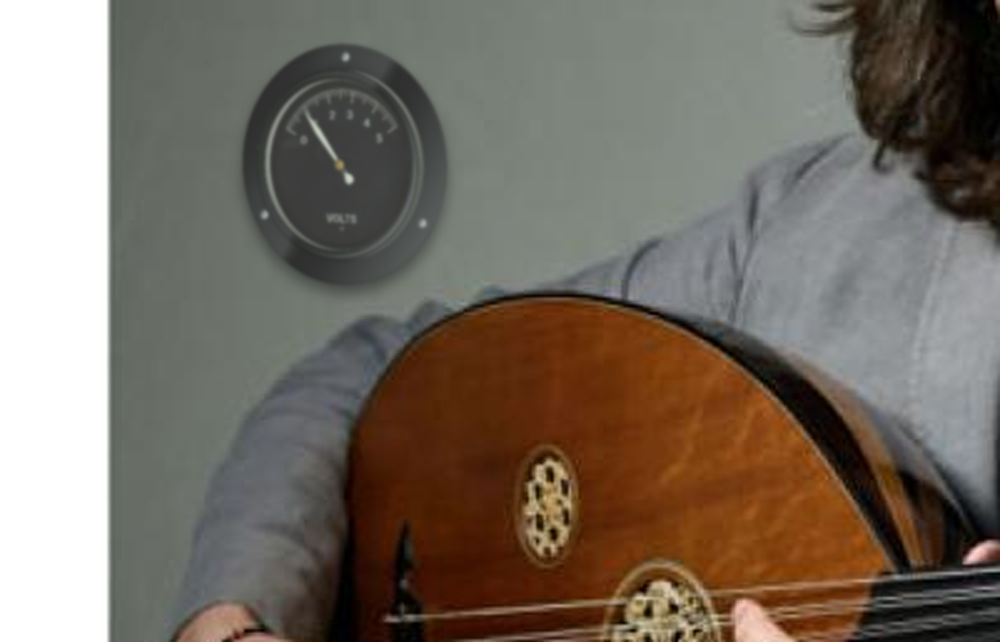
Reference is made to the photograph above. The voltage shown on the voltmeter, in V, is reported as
1 V
